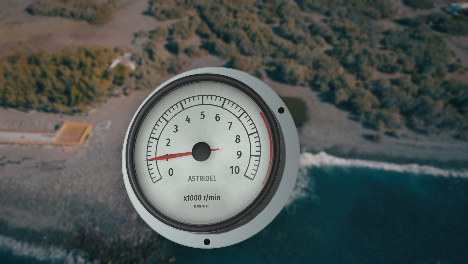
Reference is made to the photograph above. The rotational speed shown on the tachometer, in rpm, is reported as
1000 rpm
